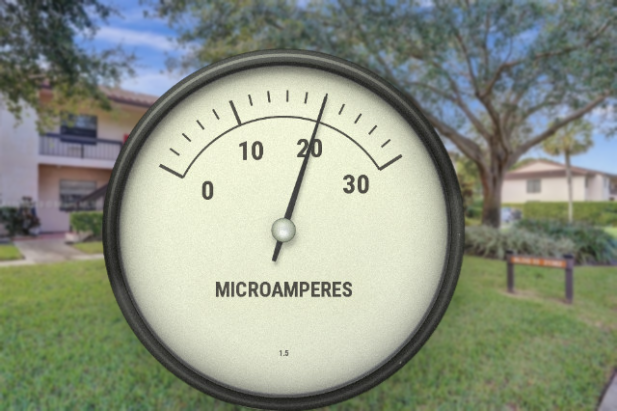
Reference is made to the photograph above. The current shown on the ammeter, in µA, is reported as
20 µA
